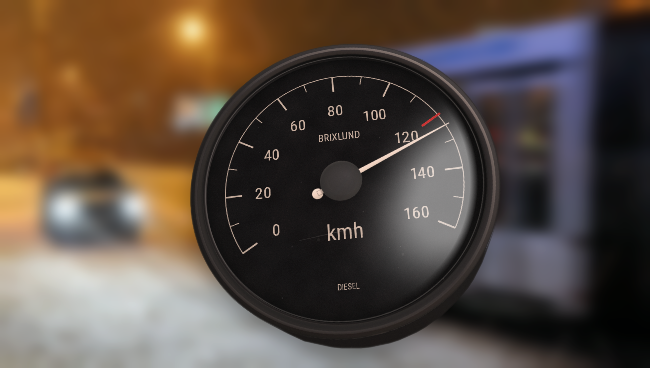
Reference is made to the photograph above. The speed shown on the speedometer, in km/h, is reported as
125 km/h
